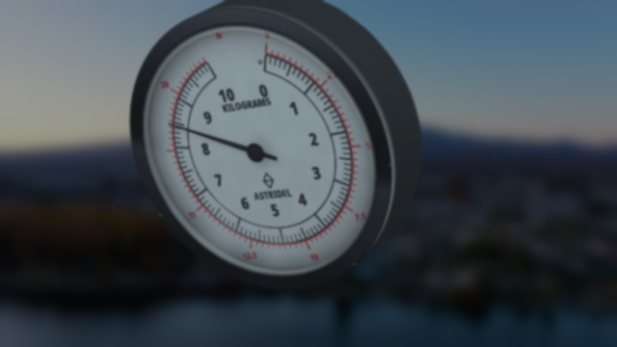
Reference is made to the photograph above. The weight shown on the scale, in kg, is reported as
8.5 kg
